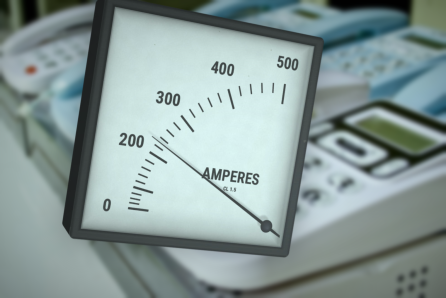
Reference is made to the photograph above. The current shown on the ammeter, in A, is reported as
230 A
